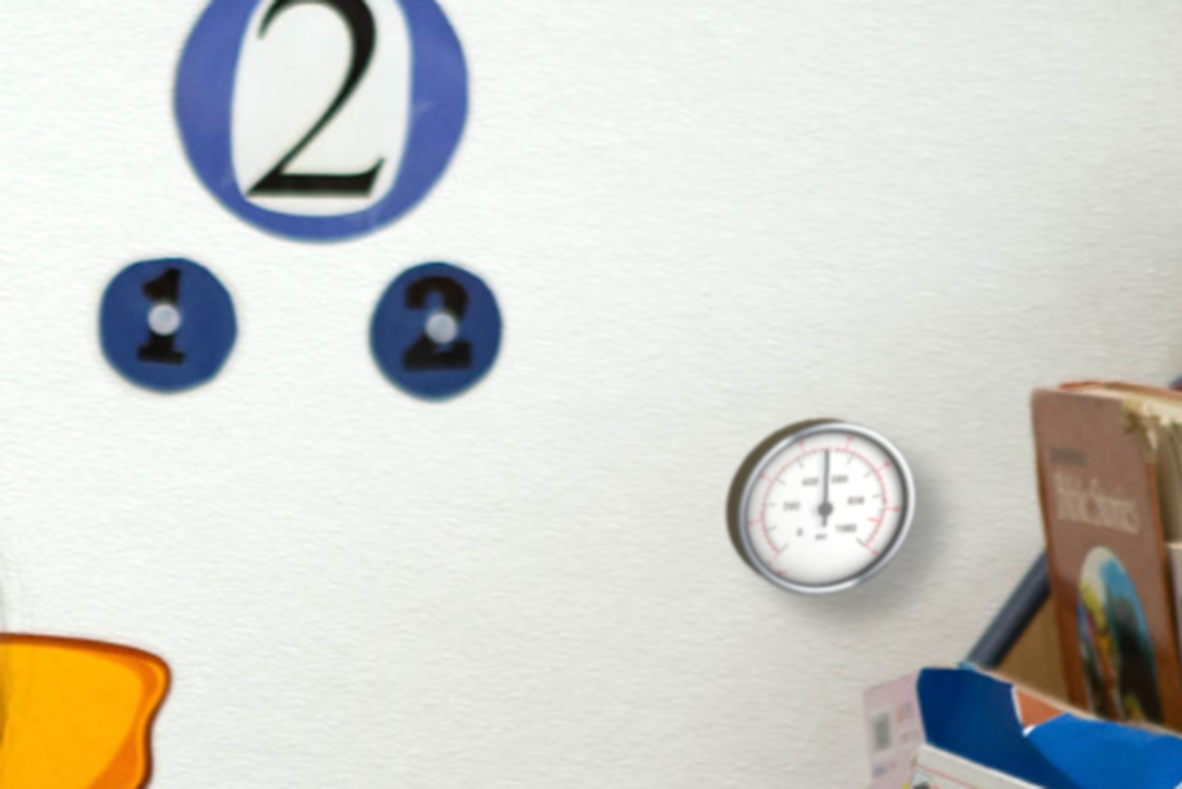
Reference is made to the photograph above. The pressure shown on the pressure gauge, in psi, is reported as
500 psi
